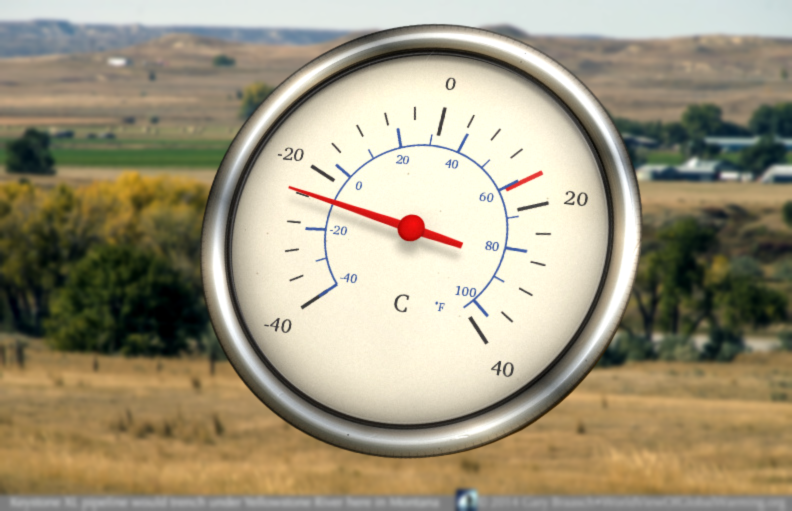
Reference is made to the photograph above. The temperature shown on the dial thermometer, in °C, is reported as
-24 °C
